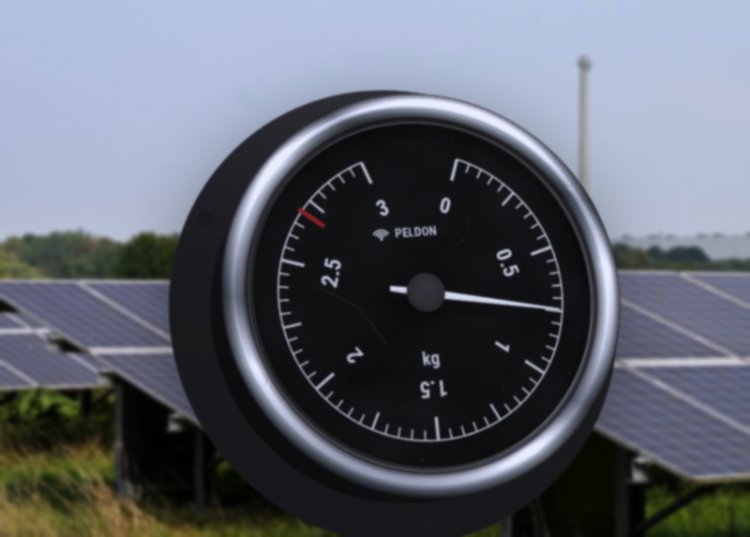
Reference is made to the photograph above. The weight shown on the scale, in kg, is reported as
0.75 kg
